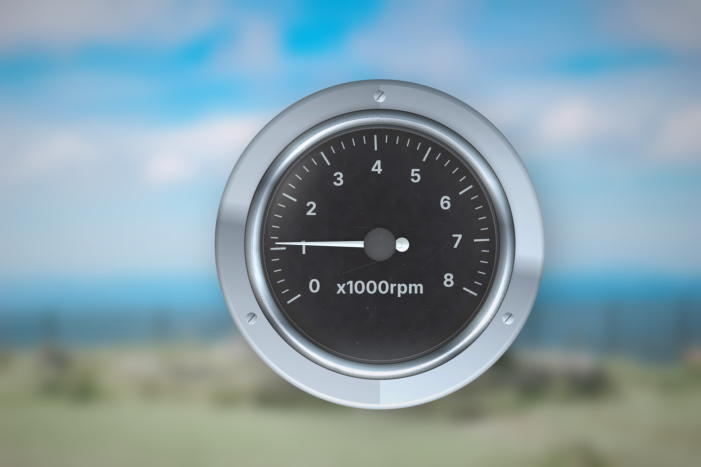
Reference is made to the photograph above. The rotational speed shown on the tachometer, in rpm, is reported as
1100 rpm
